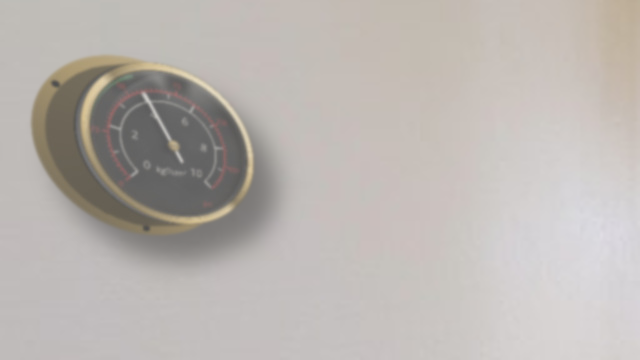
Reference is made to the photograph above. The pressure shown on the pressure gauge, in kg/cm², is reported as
4 kg/cm²
